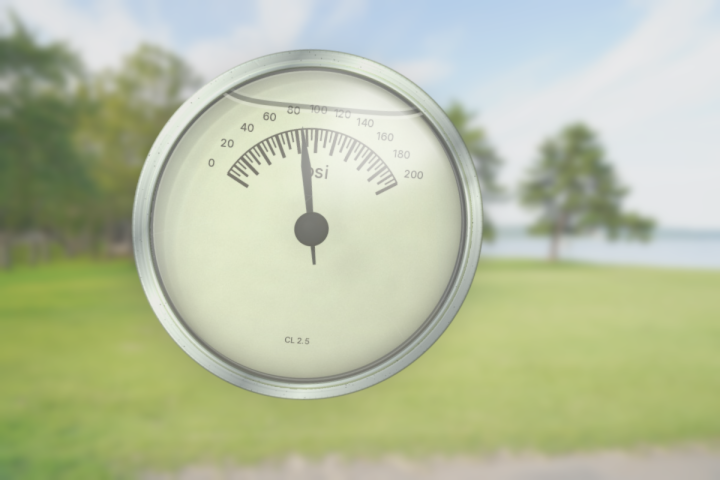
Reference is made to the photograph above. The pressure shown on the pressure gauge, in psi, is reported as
85 psi
